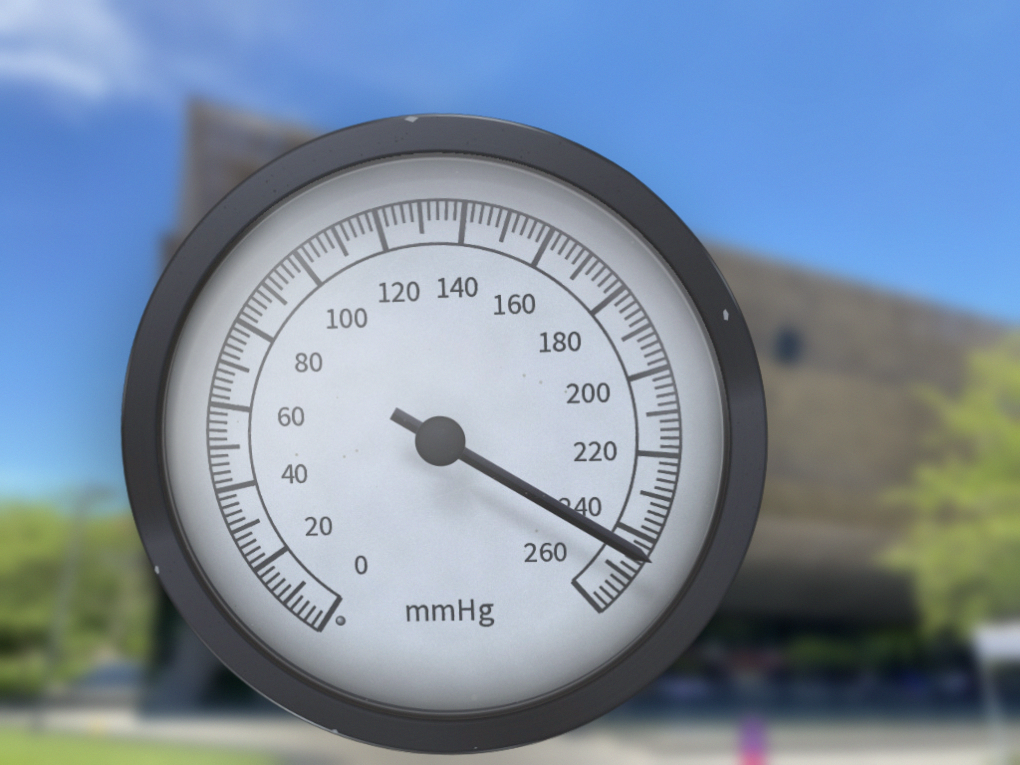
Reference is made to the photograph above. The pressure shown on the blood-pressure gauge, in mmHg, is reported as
244 mmHg
